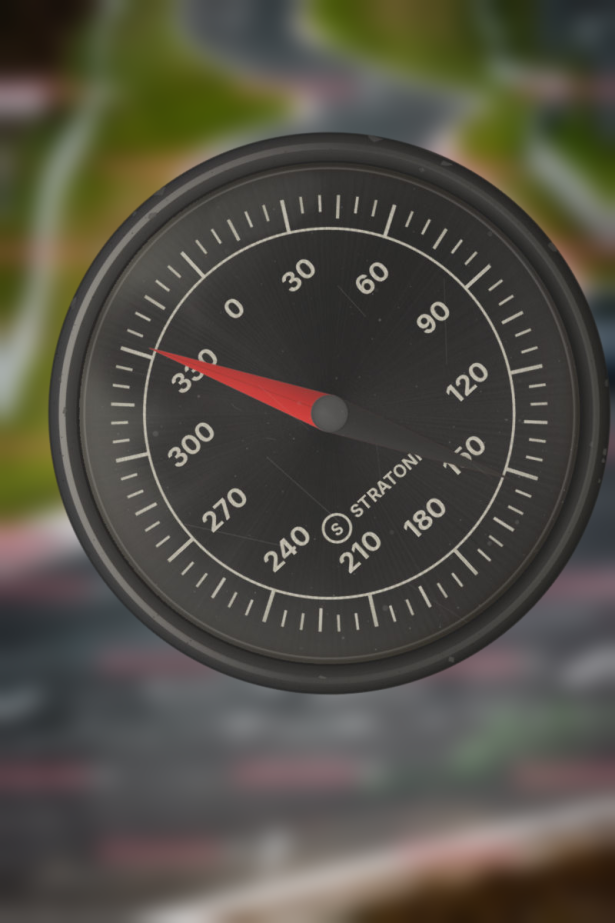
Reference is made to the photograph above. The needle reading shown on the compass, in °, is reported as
332.5 °
